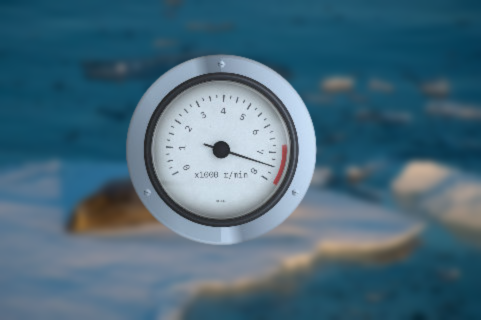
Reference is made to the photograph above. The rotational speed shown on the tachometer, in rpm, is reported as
7500 rpm
